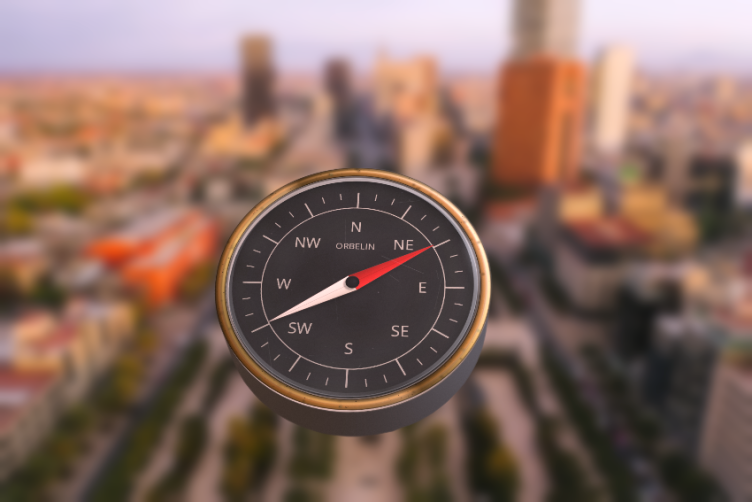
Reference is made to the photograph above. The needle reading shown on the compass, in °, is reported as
60 °
